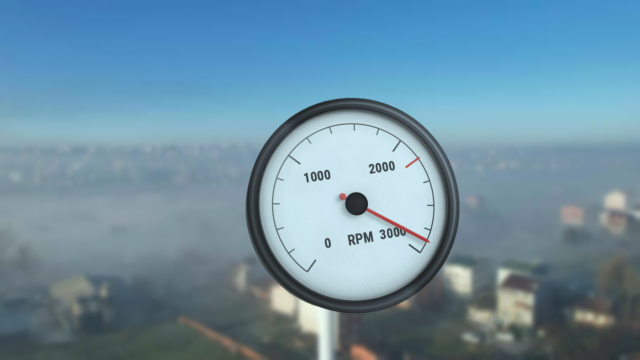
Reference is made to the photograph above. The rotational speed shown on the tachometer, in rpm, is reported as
2900 rpm
